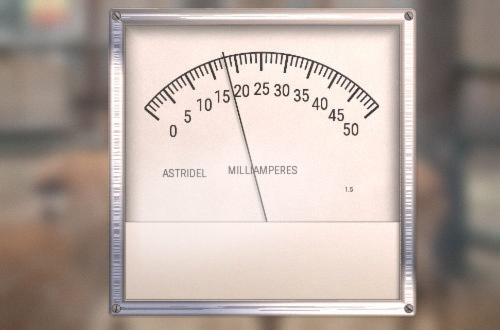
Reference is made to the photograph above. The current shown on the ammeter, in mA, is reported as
18 mA
